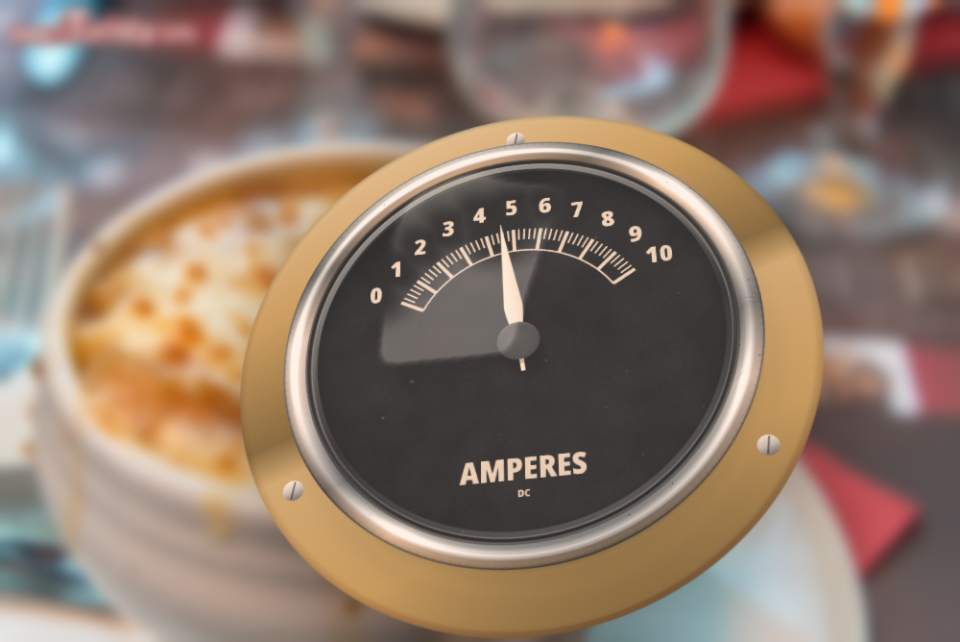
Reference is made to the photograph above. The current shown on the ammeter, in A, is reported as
4.6 A
